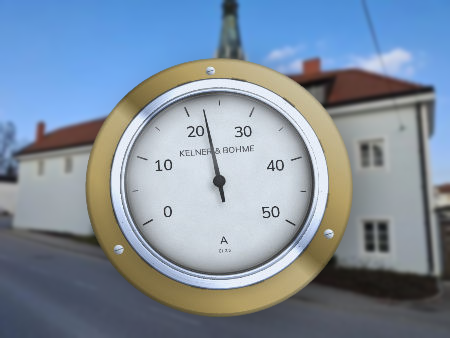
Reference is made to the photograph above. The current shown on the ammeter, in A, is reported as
22.5 A
